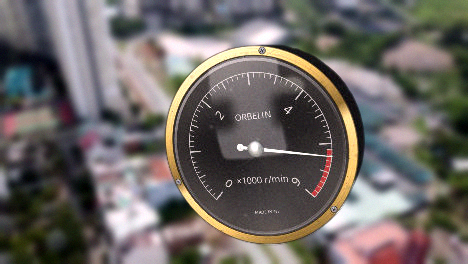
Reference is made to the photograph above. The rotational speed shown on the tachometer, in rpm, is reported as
5200 rpm
